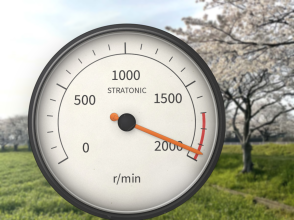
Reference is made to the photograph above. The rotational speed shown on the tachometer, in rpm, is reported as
1950 rpm
